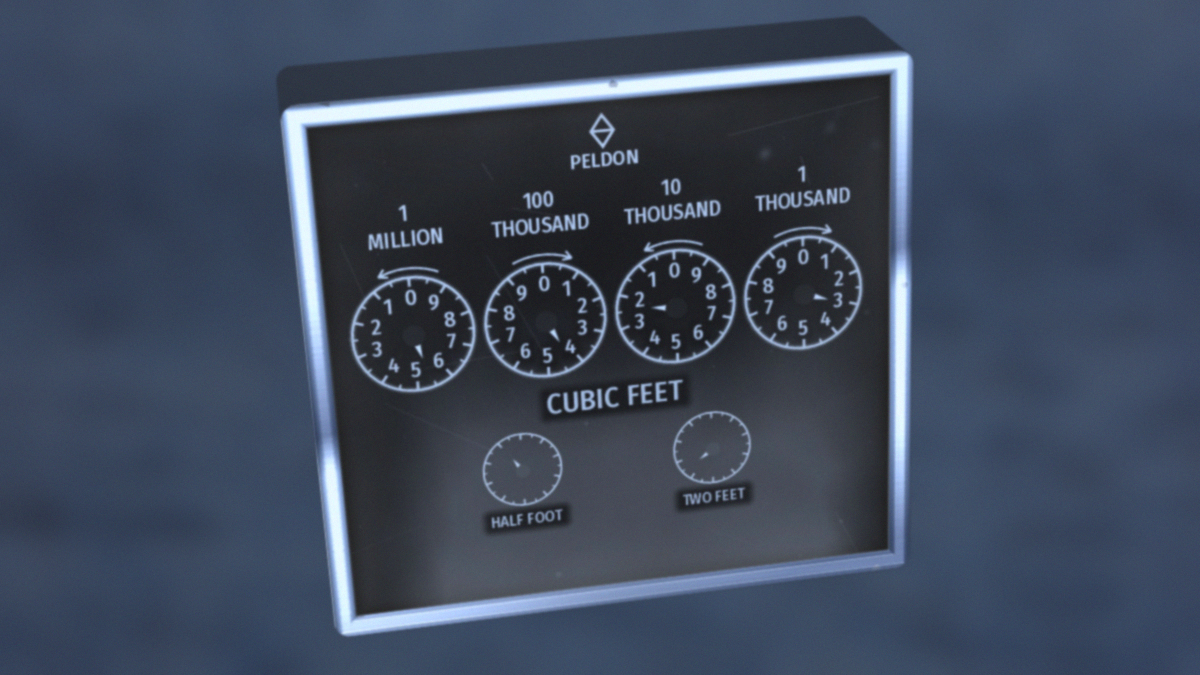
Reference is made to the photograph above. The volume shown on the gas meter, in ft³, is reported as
542300 ft³
